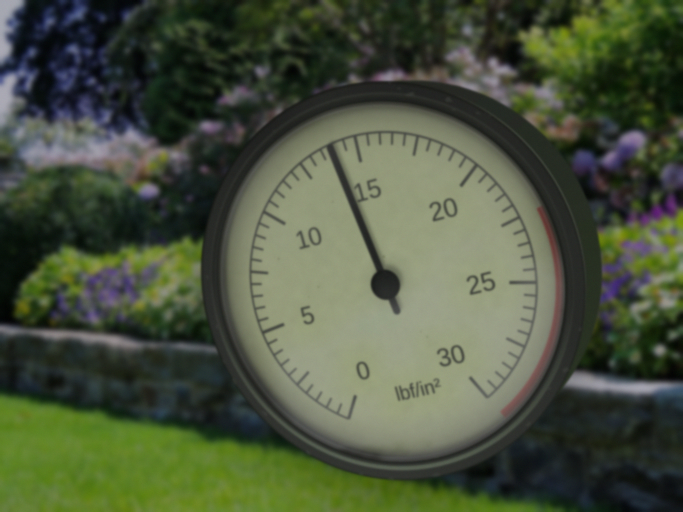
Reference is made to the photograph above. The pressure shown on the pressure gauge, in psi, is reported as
14 psi
